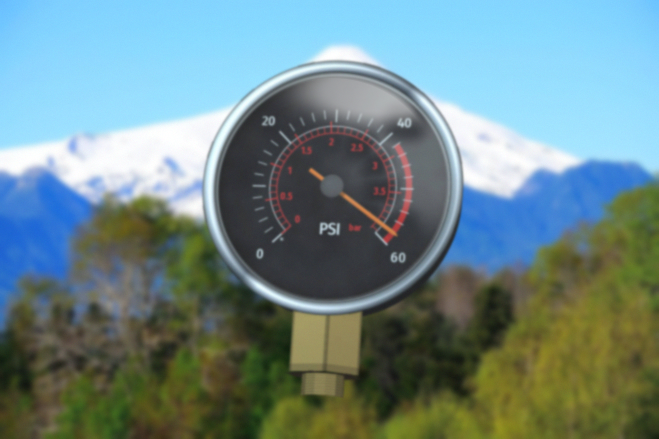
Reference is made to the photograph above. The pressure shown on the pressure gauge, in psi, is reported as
58 psi
